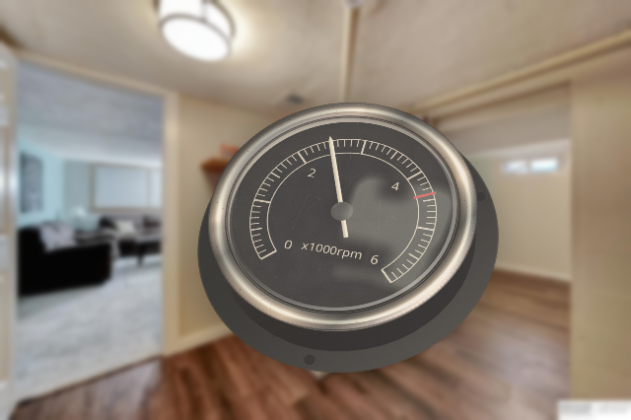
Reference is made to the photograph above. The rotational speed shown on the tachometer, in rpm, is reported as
2500 rpm
